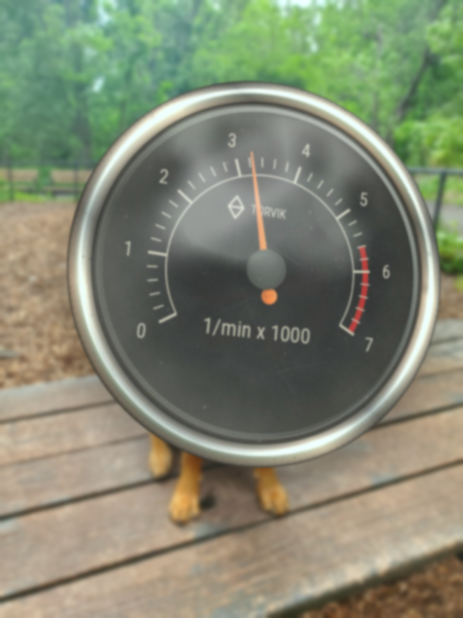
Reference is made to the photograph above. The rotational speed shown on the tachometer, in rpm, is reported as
3200 rpm
